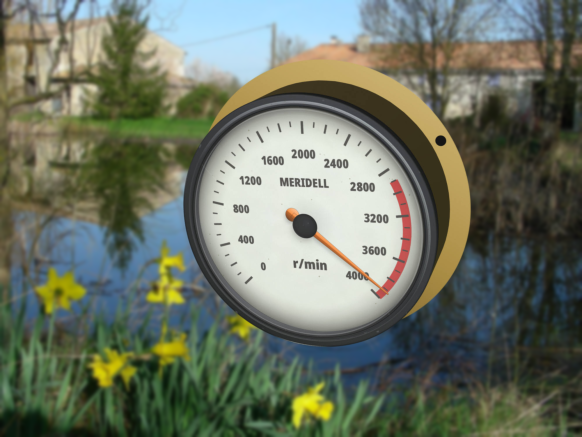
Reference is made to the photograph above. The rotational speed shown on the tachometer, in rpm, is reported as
3900 rpm
